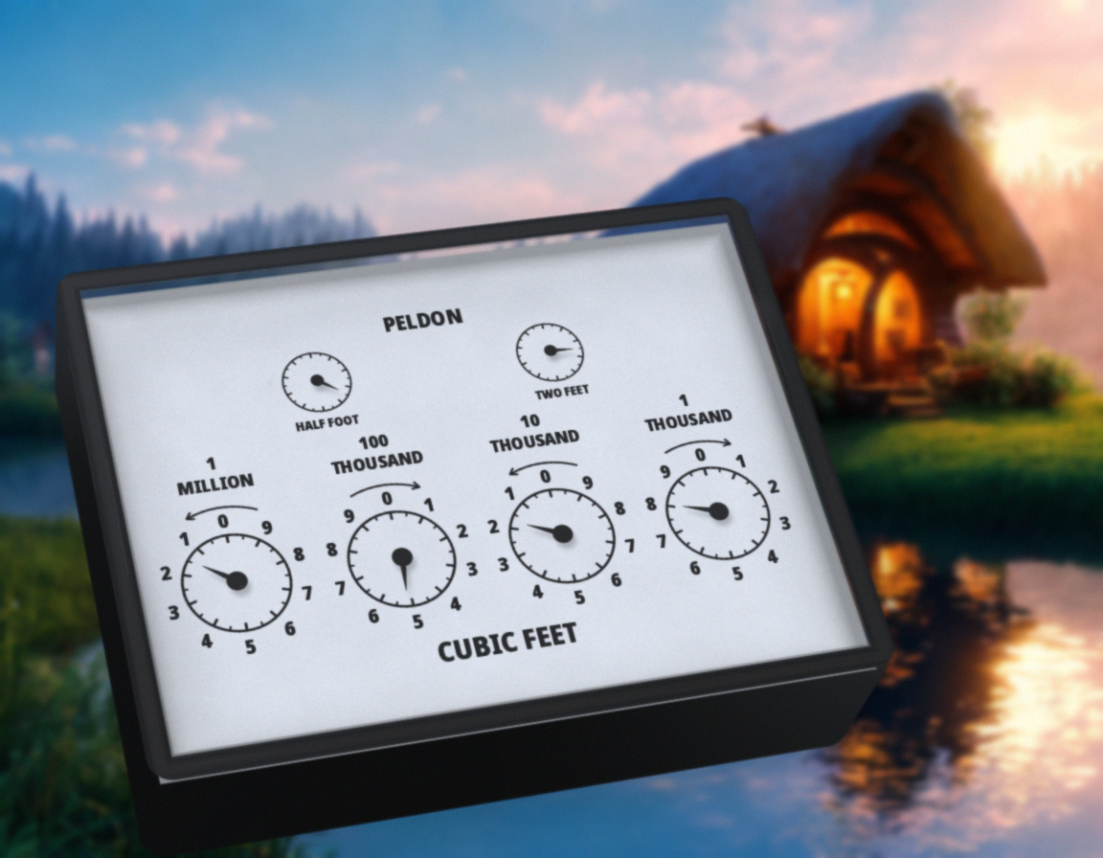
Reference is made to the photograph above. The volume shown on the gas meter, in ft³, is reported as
151800 ft³
